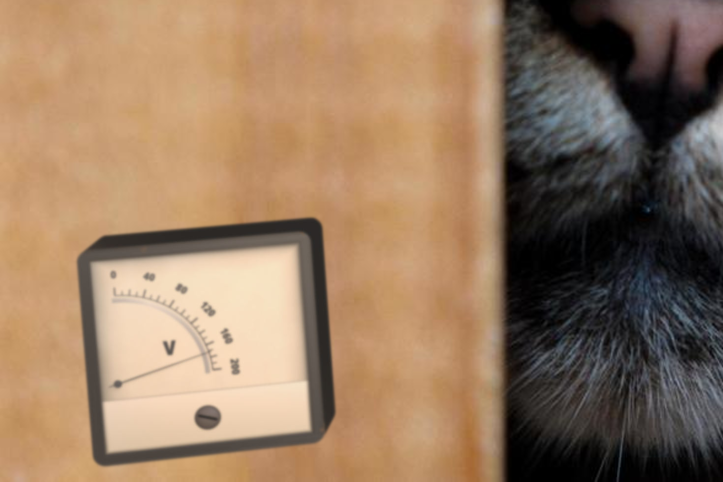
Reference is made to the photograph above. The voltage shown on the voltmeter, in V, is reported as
170 V
